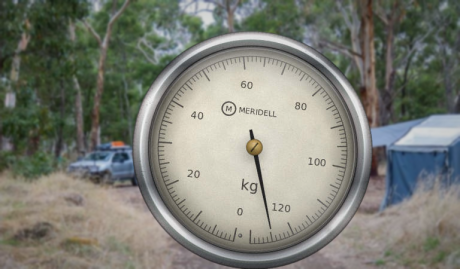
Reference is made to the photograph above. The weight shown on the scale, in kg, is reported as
125 kg
